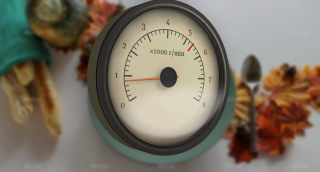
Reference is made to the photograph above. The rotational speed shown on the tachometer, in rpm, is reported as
800 rpm
